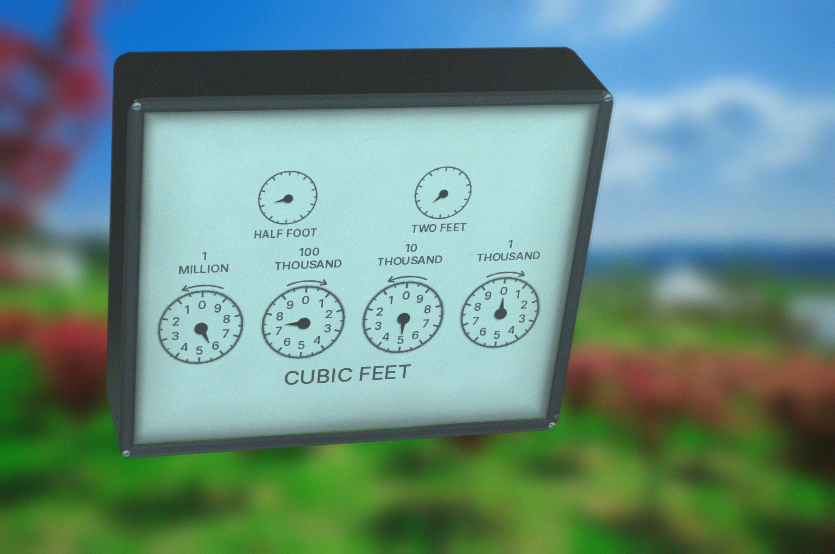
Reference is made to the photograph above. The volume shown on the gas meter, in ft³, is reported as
575000 ft³
